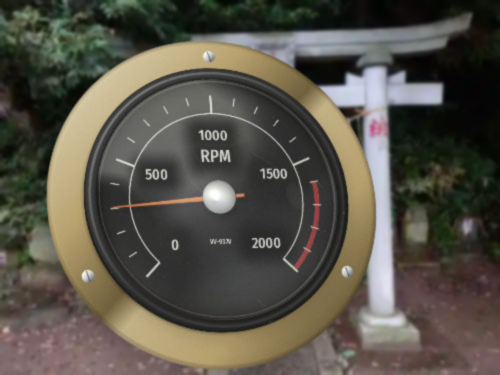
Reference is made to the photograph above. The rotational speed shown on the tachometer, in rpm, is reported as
300 rpm
